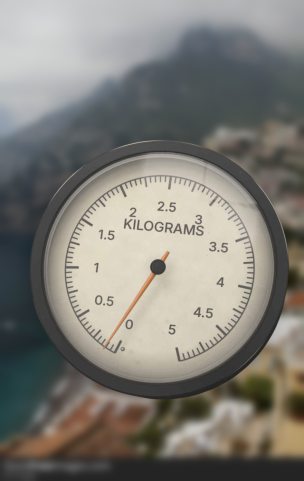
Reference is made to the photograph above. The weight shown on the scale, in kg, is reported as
0.1 kg
